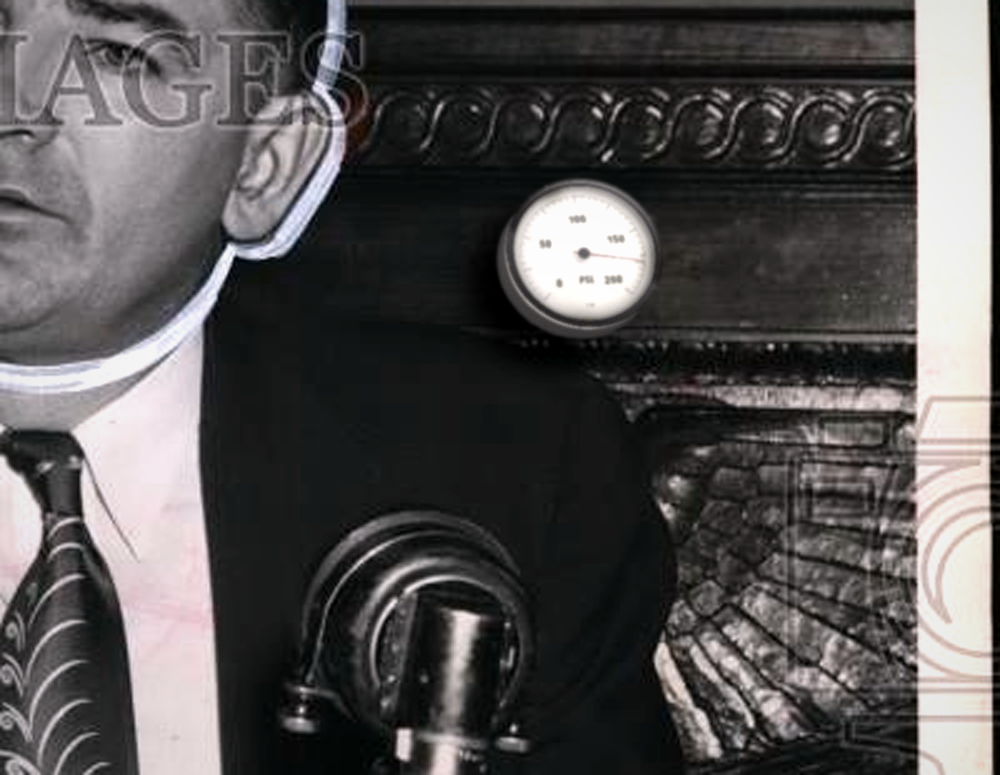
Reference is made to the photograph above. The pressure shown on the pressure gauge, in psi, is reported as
175 psi
